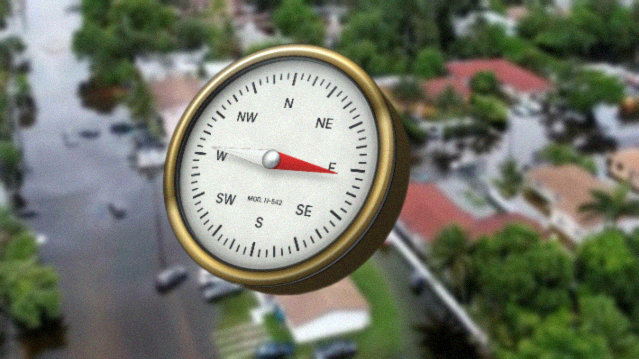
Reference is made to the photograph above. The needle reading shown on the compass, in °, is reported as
95 °
